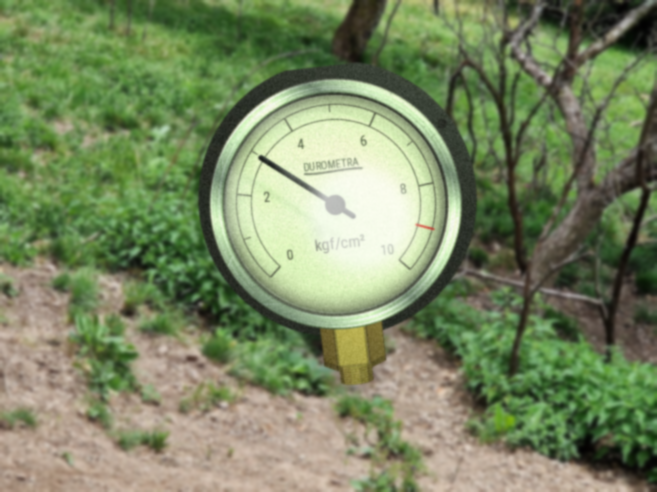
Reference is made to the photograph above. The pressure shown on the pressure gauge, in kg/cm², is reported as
3 kg/cm²
